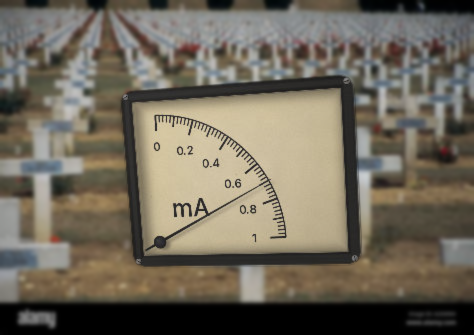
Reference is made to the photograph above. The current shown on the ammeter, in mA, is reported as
0.7 mA
